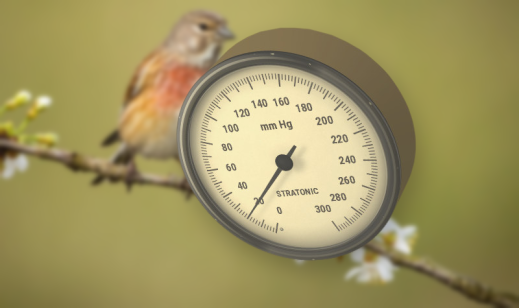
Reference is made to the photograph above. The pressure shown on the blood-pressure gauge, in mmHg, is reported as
20 mmHg
